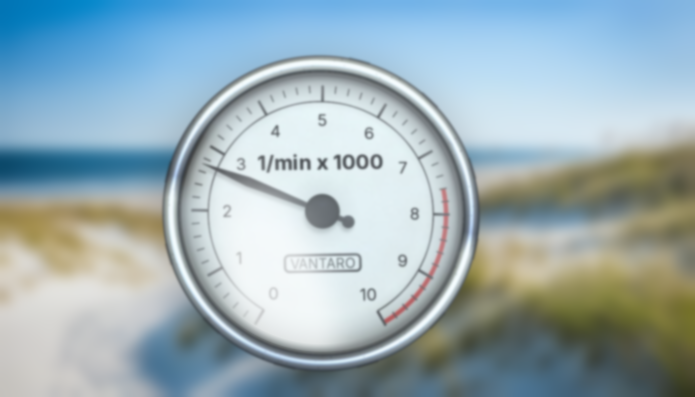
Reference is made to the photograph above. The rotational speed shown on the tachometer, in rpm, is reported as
2700 rpm
